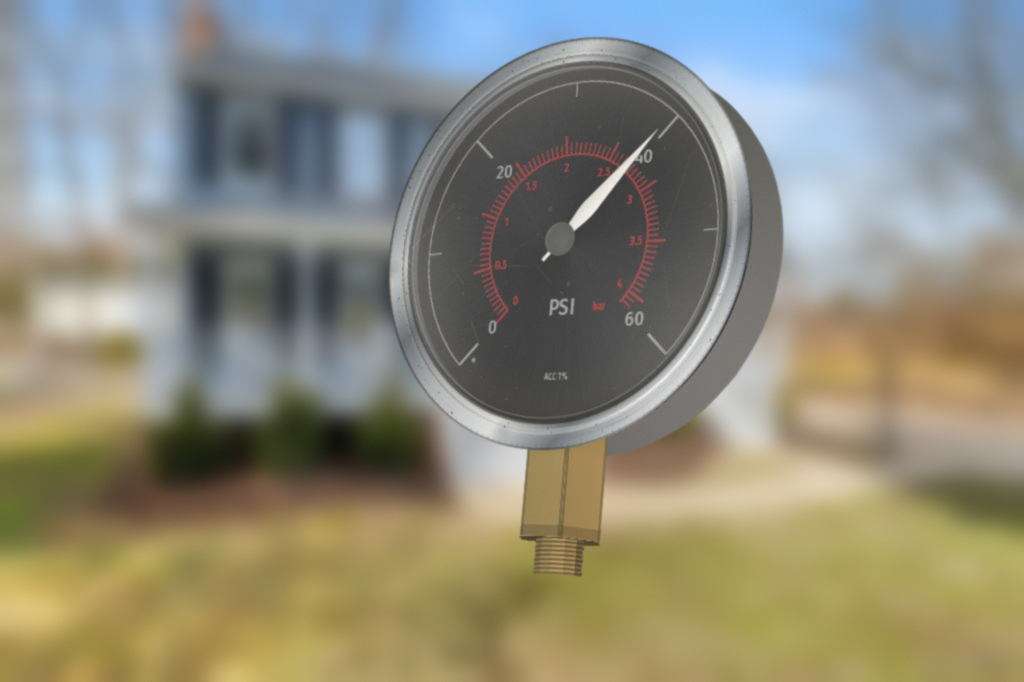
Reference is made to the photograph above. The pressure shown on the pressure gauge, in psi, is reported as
40 psi
